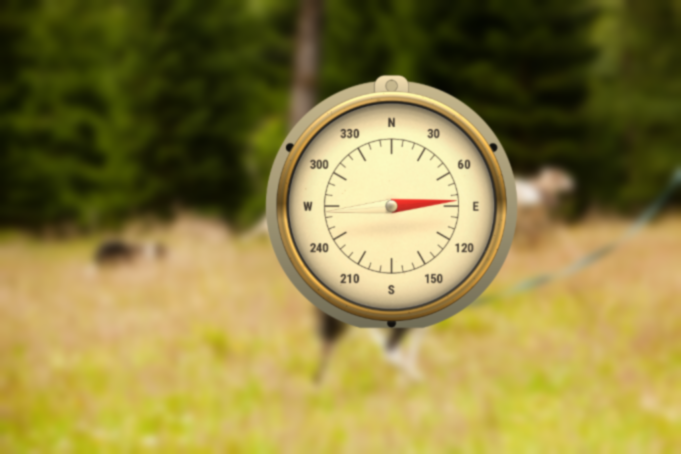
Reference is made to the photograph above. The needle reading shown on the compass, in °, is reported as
85 °
